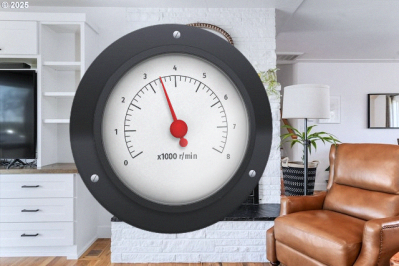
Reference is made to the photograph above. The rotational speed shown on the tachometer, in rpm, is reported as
3400 rpm
